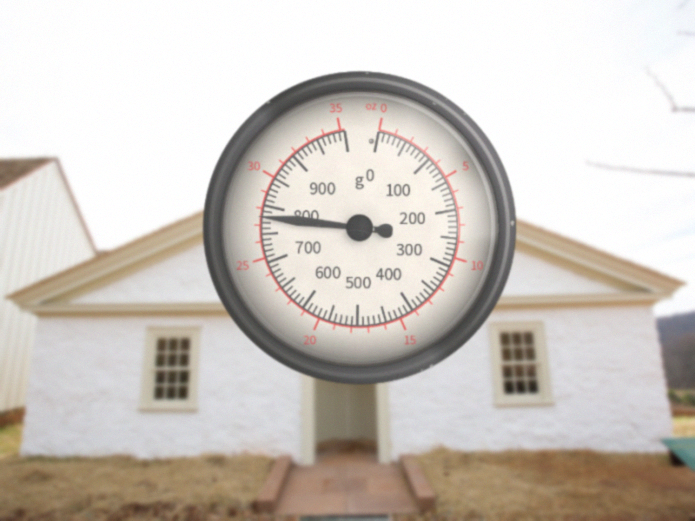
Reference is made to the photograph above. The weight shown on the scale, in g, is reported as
780 g
